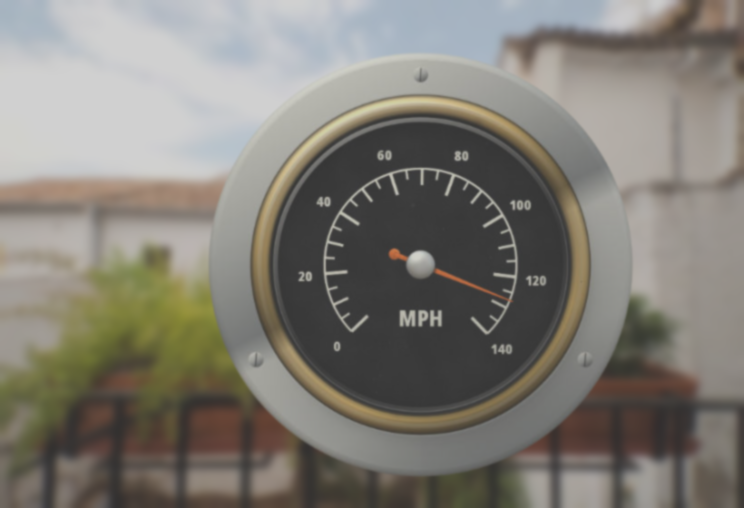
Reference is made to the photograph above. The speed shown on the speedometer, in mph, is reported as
127.5 mph
